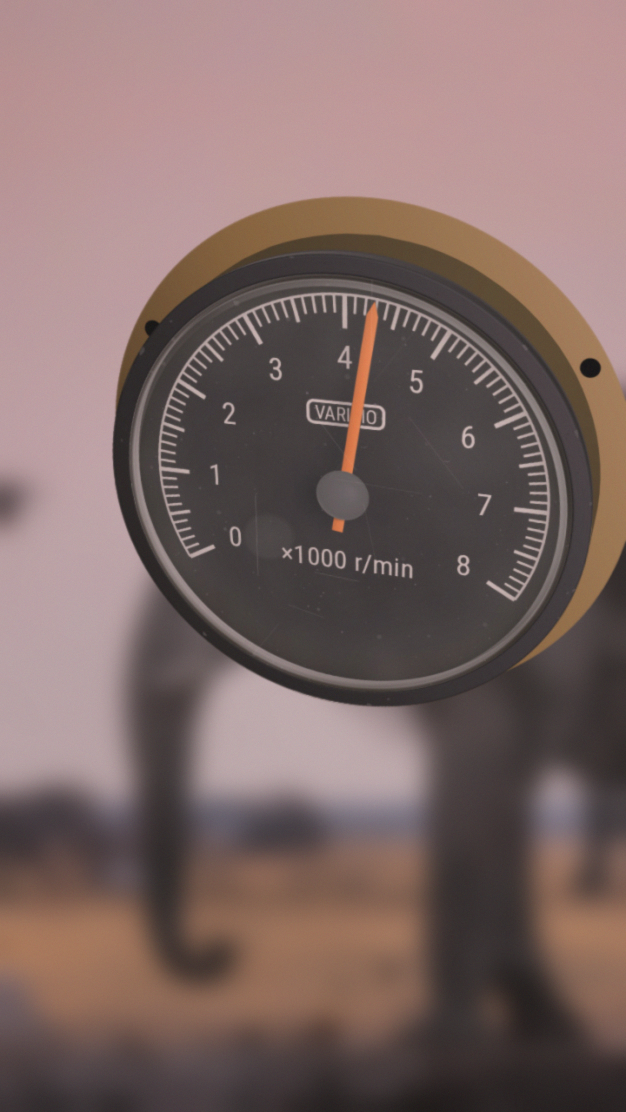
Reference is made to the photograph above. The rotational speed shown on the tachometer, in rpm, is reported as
4300 rpm
